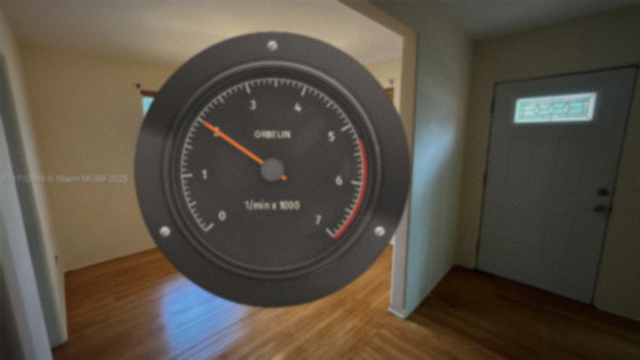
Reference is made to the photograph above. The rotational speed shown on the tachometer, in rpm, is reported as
2000 rpm
